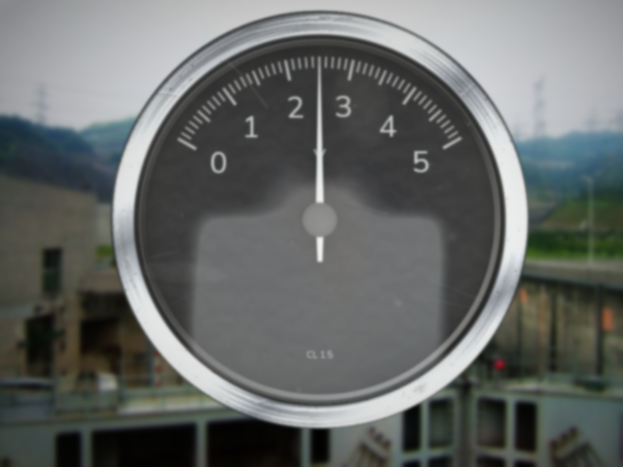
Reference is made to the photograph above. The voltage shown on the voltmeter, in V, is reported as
2.5 V
